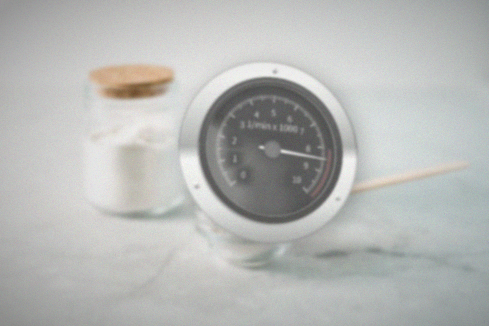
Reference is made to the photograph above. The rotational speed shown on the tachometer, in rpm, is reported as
8500 rpm
